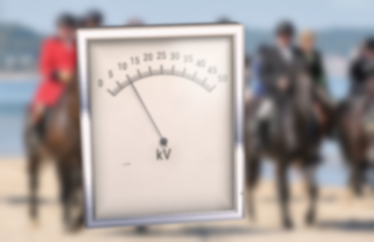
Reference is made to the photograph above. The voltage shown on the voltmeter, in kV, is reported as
10 kV
